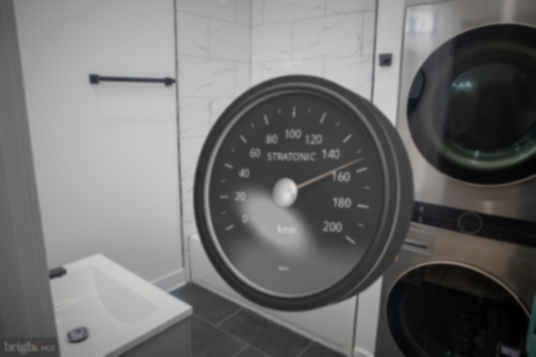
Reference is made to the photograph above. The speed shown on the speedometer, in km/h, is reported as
155 km/h
